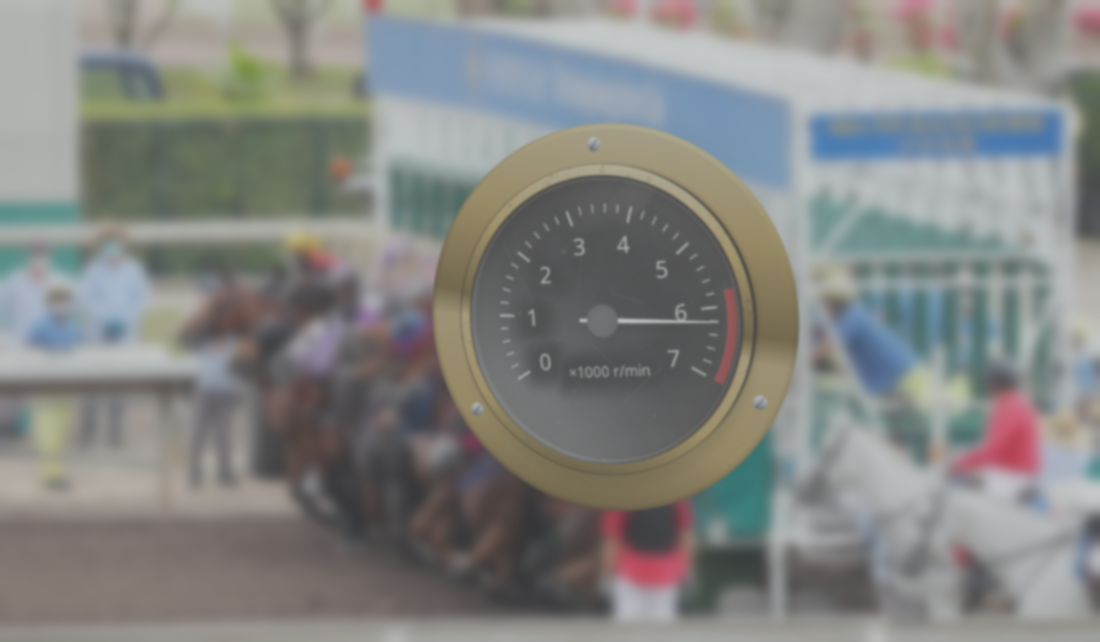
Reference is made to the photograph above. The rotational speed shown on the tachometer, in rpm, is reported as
6200 rpm
